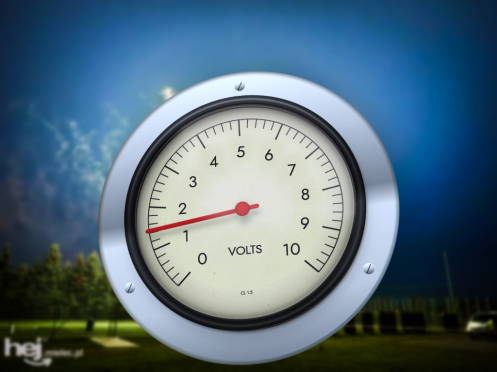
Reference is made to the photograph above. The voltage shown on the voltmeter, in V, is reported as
1.4 V
